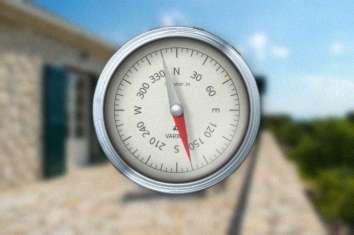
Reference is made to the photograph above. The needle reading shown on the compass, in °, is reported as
165 °
